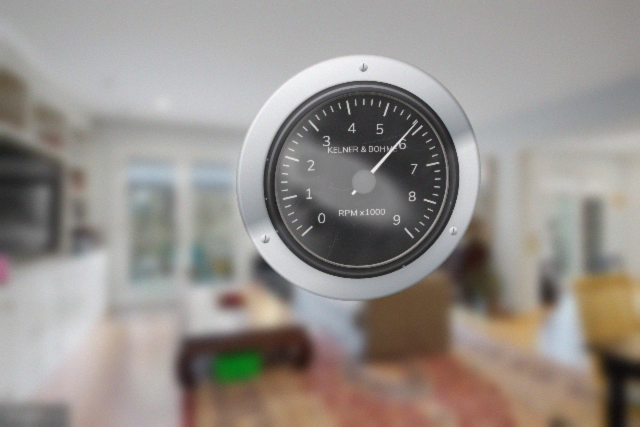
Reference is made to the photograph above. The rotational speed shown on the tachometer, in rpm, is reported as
5800 rpm
